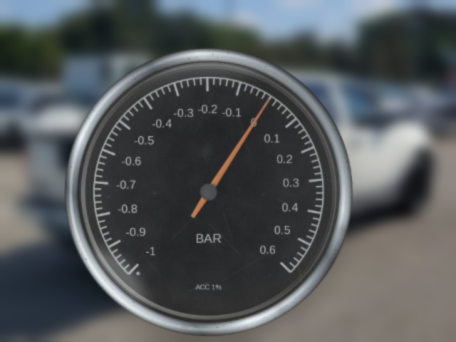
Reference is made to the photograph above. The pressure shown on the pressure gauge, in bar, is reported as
0 bar
